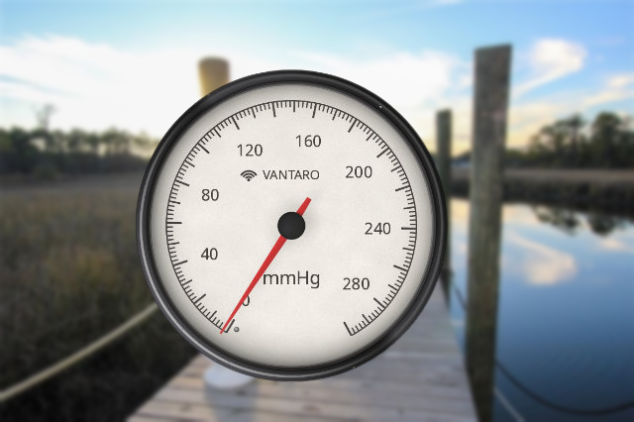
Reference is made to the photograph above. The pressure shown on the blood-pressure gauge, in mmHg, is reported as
2 mmHg
